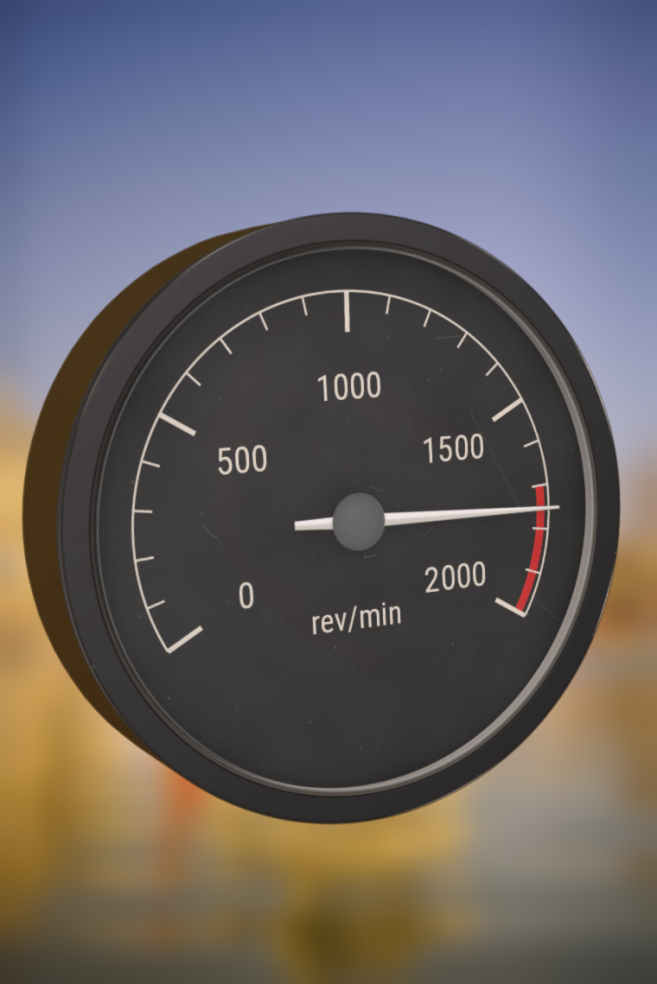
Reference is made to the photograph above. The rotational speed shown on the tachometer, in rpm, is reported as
1750 rpm
